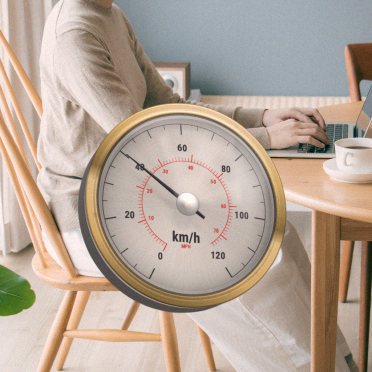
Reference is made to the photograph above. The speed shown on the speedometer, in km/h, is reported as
40 km/h
